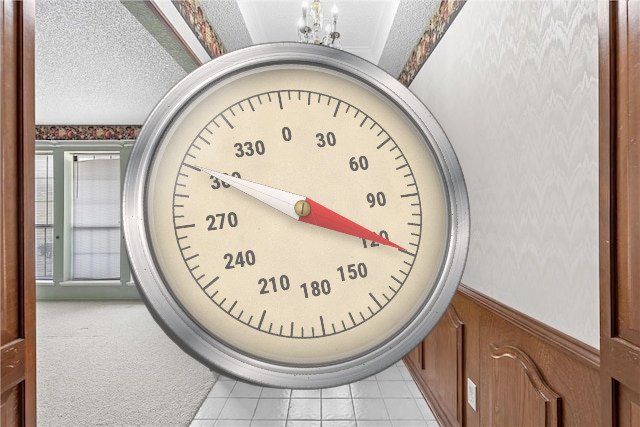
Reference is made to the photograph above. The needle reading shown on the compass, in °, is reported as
120 °
